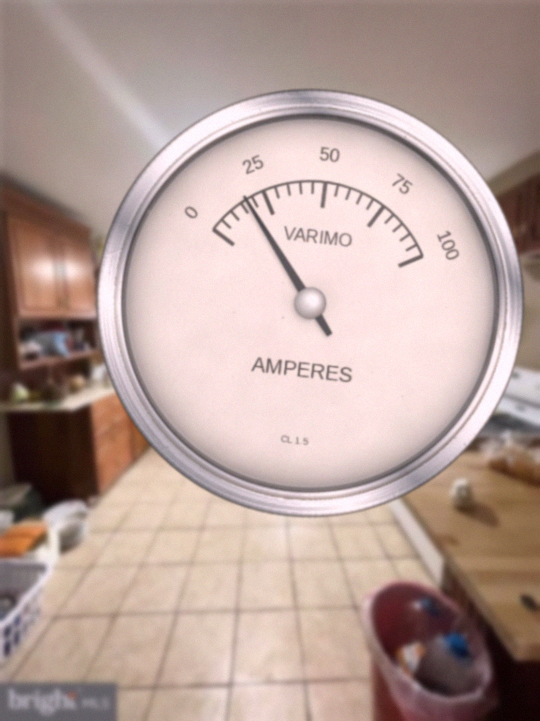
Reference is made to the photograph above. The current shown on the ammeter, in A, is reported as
17.5 A
